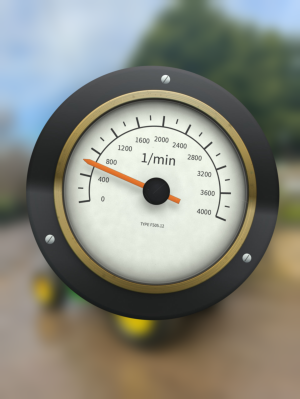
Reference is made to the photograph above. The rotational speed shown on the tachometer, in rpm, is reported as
600 rpm
